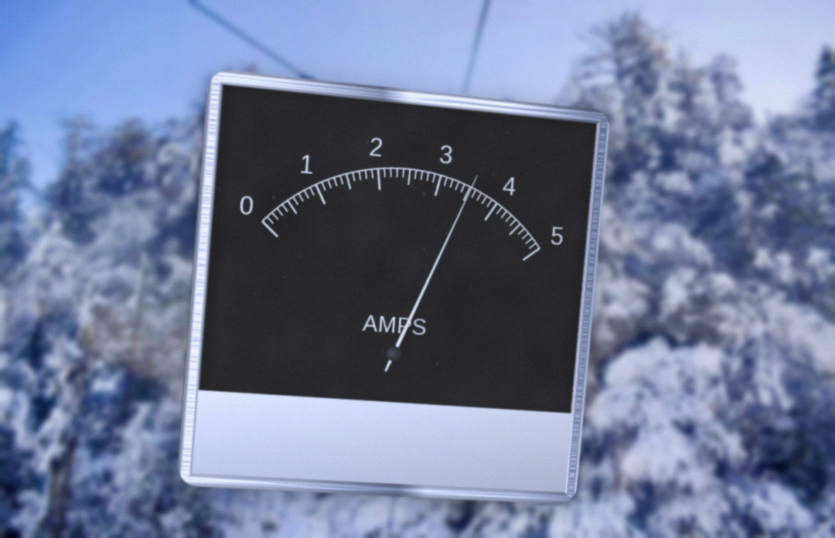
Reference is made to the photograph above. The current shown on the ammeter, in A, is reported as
3.5 A
